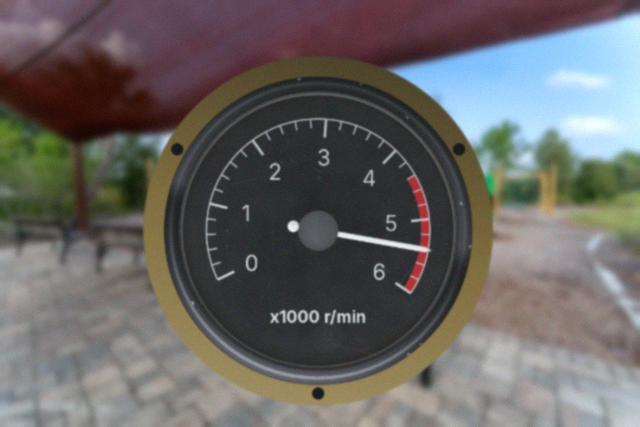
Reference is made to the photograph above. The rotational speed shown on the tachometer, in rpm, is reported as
5400 rpm
